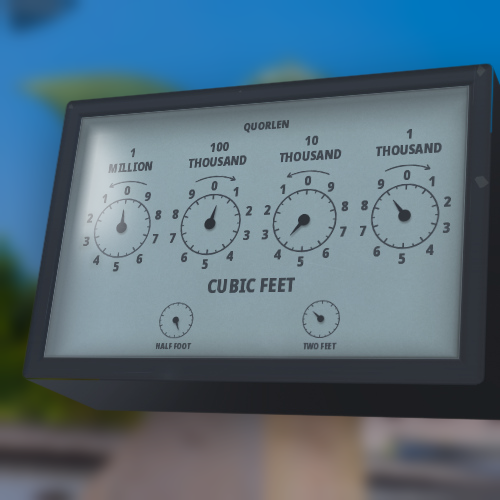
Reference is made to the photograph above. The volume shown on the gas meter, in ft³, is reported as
3900 ft³
